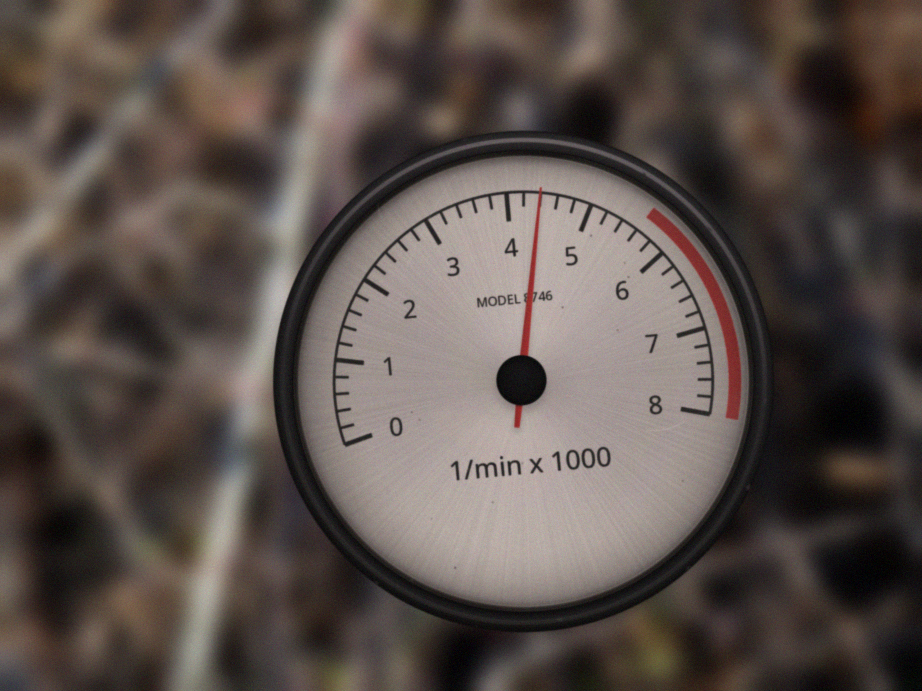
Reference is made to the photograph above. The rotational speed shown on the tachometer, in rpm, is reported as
4400 rpm
